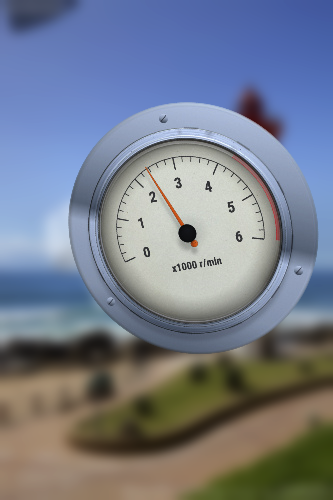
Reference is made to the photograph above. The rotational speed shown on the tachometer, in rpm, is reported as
2400 rpm
